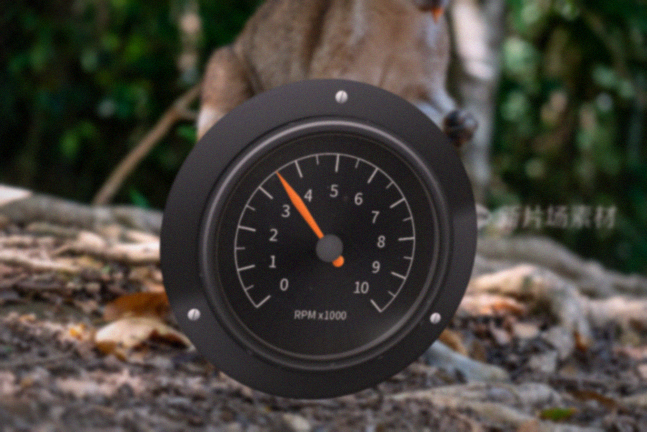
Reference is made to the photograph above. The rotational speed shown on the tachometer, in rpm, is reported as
3500 rpm
